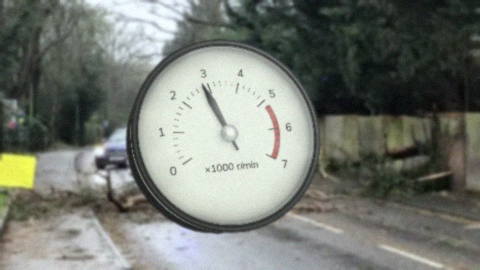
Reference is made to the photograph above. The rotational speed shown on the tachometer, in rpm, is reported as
2800 rpm
